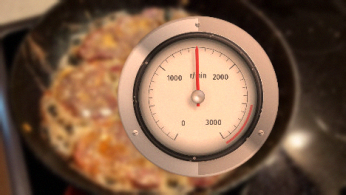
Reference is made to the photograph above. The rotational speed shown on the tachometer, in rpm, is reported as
1500 rpm
